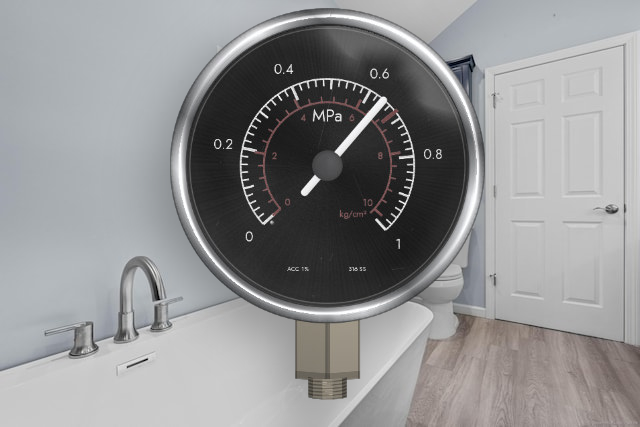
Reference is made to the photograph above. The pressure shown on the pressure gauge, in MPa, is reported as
0.64 MPa
